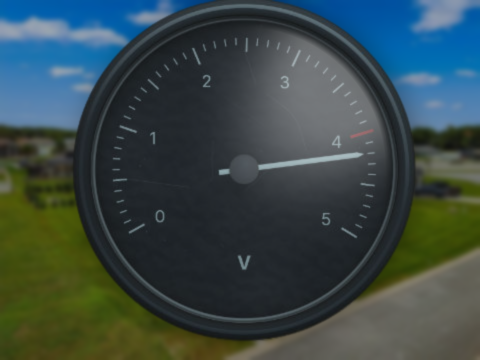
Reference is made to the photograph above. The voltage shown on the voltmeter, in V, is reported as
4.2 V
